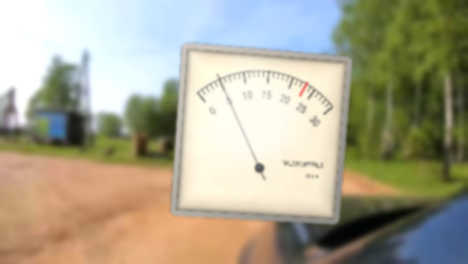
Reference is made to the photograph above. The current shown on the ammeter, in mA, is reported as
5 mA
